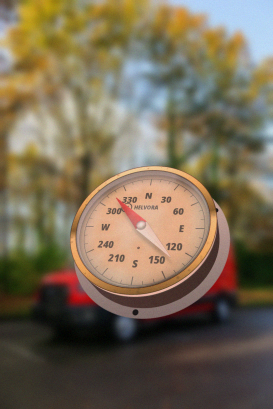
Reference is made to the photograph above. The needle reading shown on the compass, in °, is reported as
315 °
